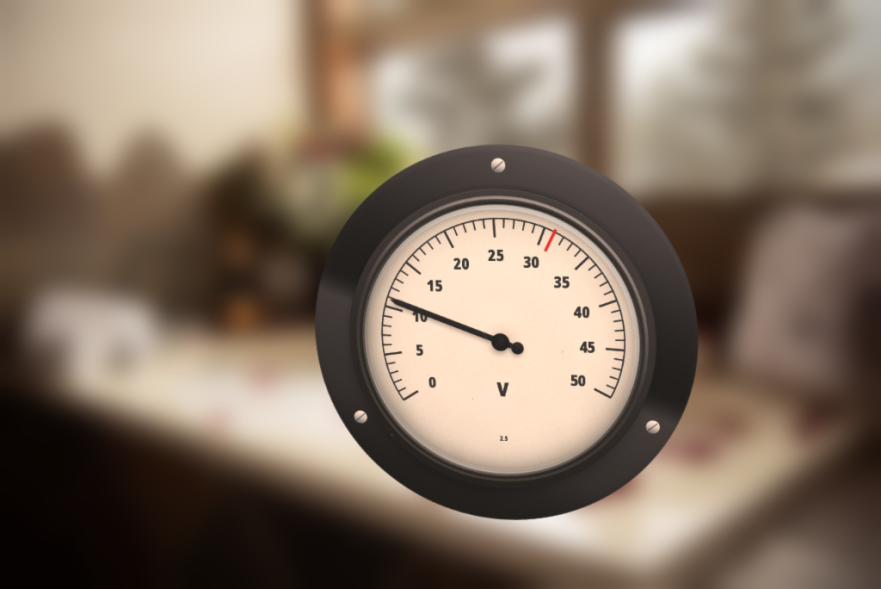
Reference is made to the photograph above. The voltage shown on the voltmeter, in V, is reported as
11 V
